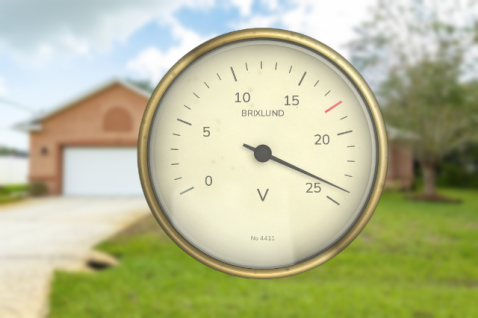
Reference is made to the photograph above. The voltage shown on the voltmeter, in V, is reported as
24 V
